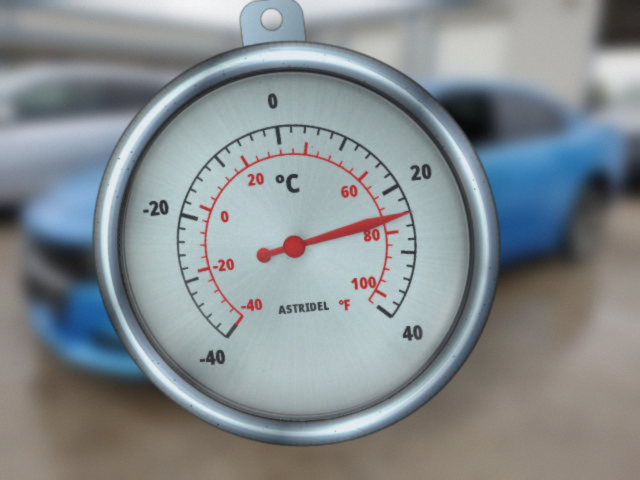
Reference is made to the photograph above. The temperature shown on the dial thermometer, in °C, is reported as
24 °C
